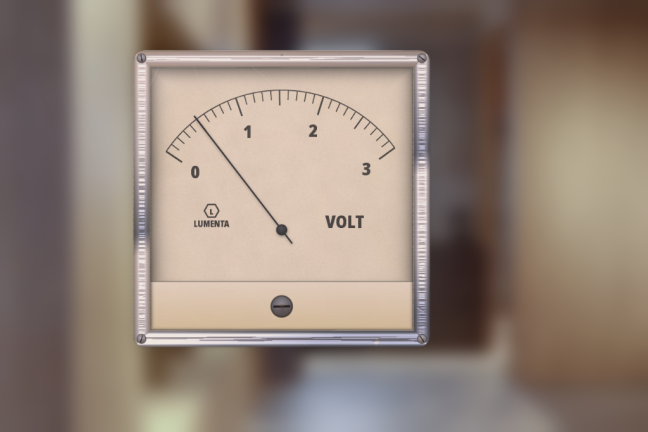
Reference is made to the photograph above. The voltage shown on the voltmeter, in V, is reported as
0.5 V
